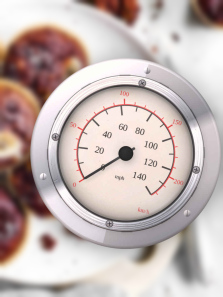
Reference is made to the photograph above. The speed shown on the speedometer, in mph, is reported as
0 mph
